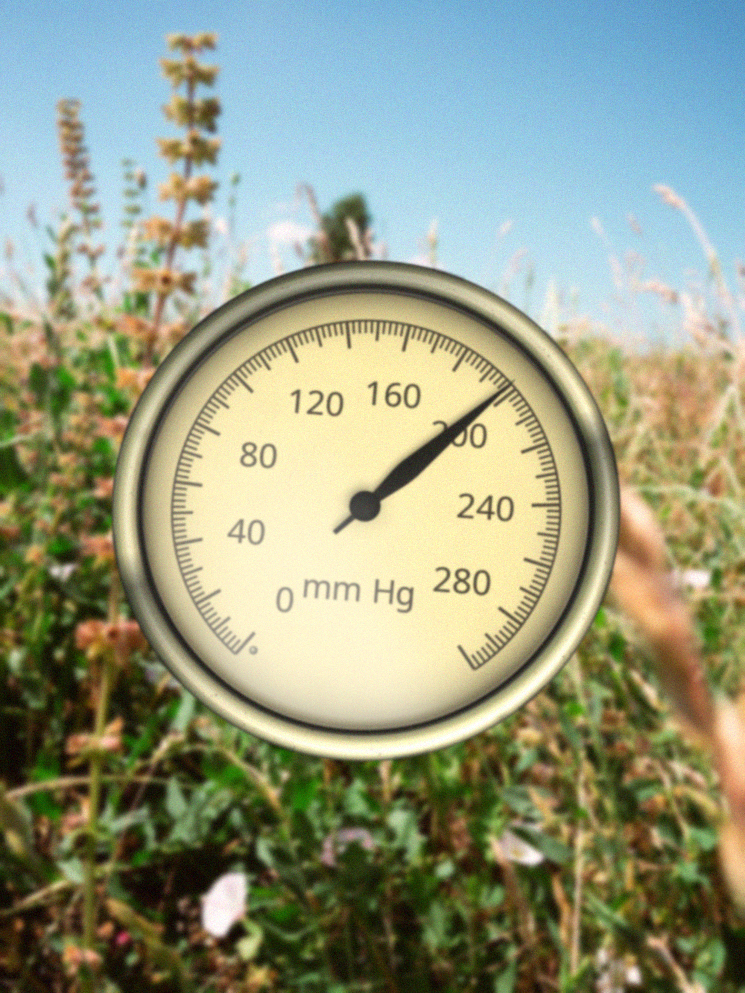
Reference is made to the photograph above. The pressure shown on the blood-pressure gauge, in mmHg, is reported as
198 mmHg
